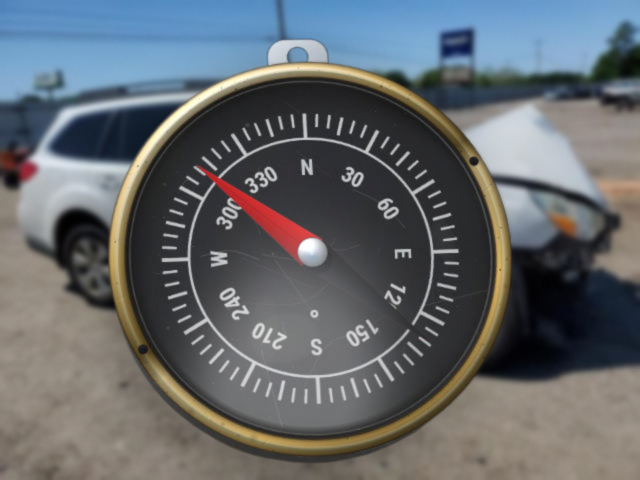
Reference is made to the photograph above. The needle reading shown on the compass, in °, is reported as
310 °
